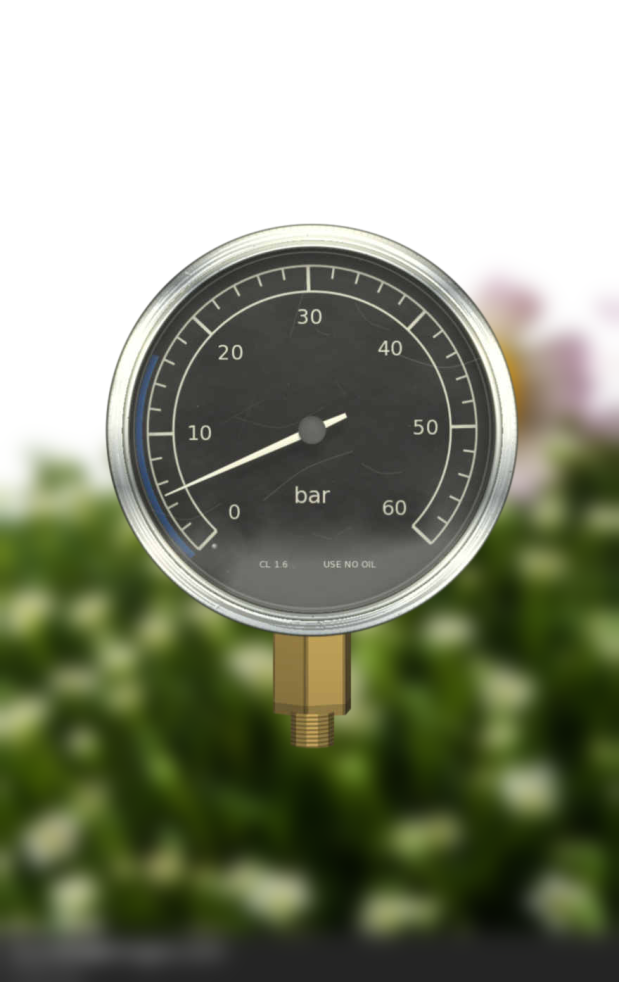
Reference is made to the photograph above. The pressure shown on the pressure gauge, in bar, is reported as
5 bar
